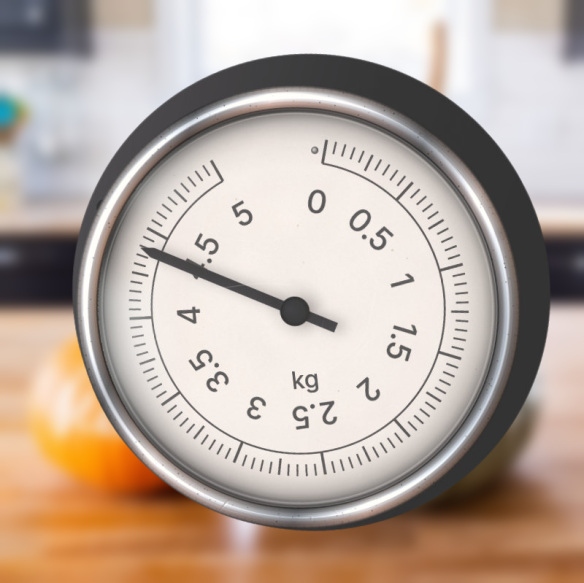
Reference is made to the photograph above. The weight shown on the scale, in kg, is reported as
4.4 kg
